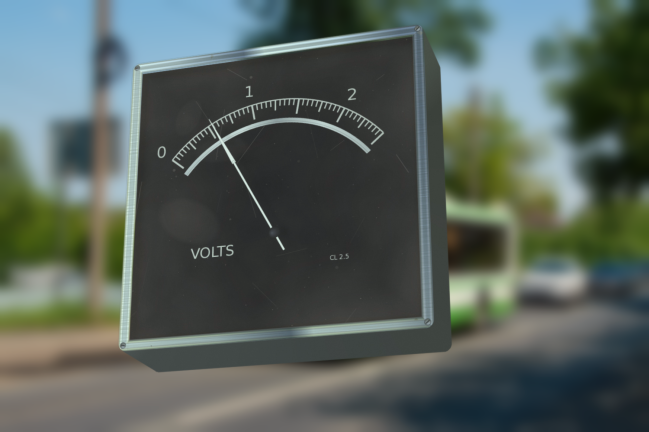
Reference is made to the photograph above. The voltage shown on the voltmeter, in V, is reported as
0.55 V
